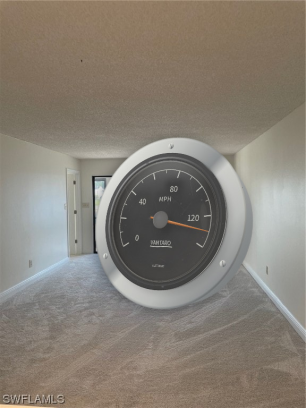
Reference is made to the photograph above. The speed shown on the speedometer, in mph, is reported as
130 mph
